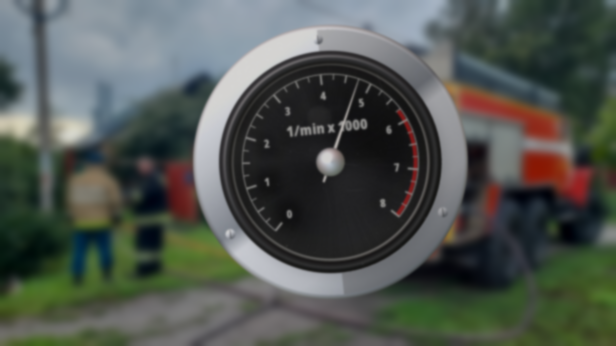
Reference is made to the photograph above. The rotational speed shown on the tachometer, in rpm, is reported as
4750 rpm
